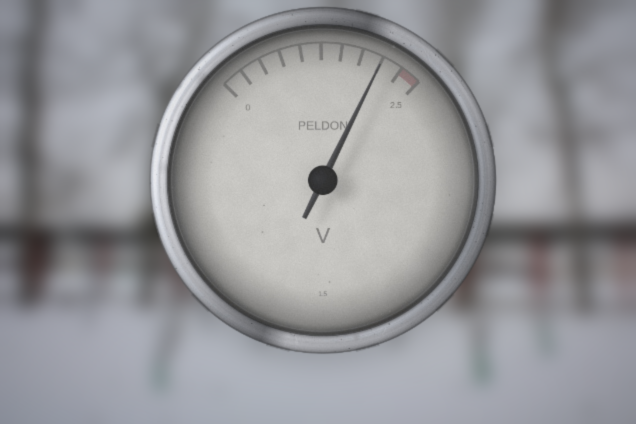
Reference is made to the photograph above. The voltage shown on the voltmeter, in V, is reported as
2 V
